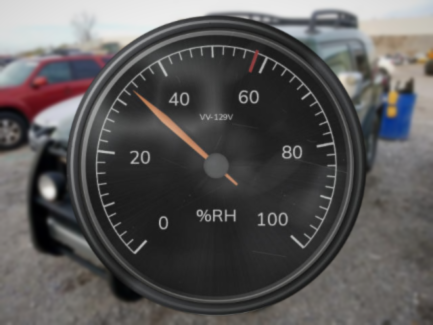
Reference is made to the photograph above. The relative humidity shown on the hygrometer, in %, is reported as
33 %
